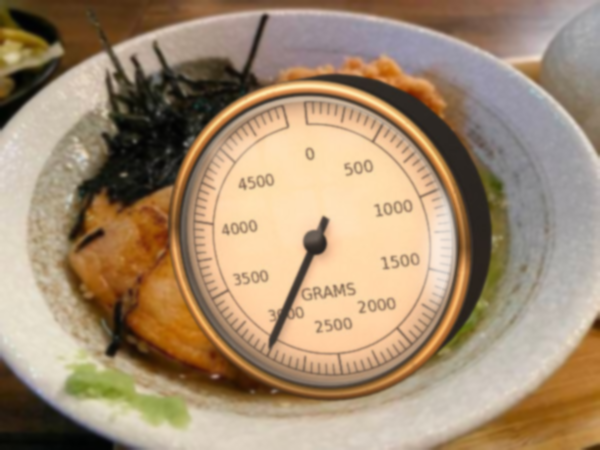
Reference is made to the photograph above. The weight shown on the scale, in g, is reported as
3000 g
